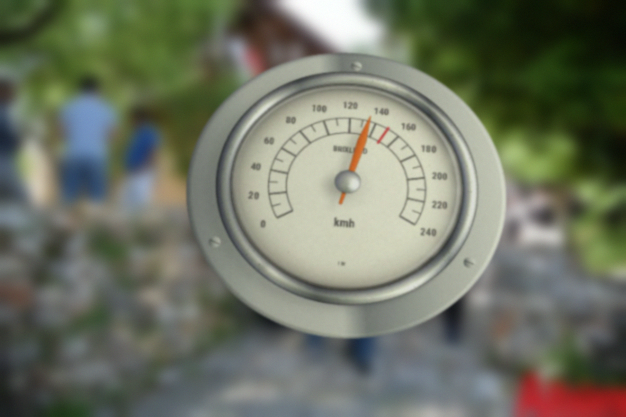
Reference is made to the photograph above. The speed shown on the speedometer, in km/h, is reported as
135 km/h
